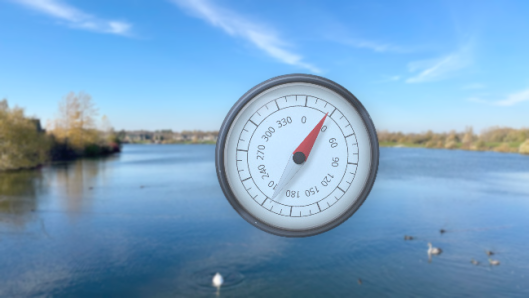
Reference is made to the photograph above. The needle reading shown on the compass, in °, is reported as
25 °
